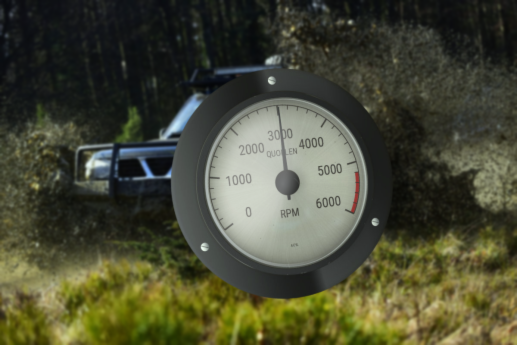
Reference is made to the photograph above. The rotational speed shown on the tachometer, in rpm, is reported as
3000 rpm
